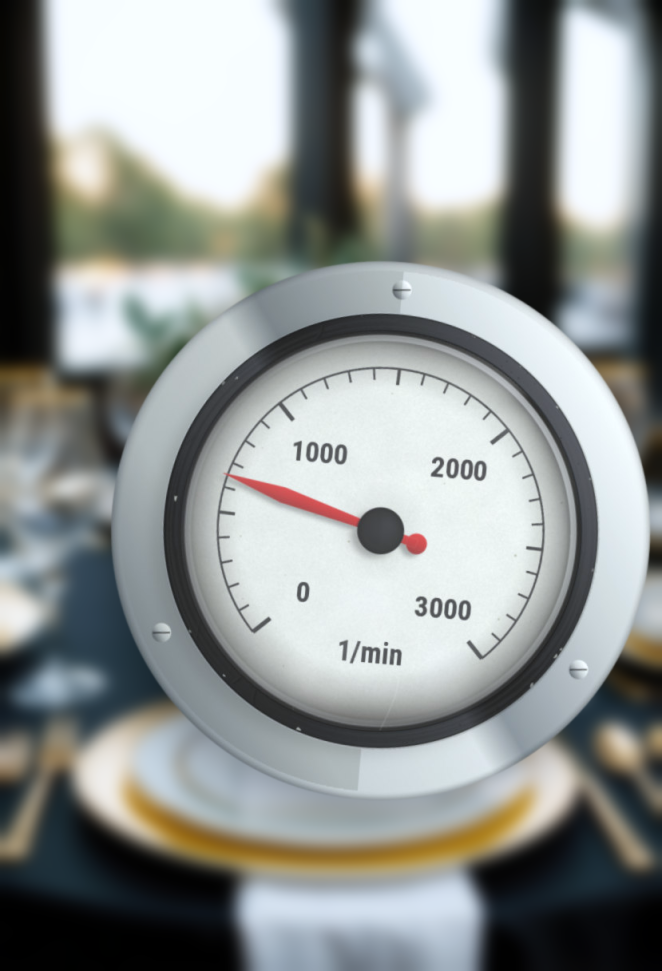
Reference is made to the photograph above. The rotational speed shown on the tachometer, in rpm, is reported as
650 rpm
